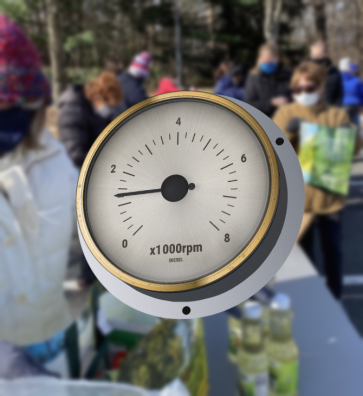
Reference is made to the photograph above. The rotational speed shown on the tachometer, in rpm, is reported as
1250 rpm
